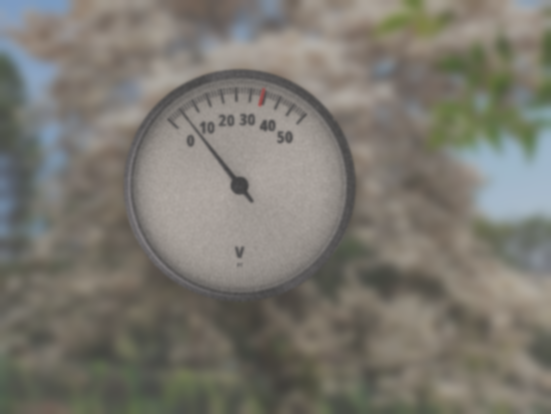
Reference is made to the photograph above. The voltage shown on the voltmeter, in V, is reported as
5 V
